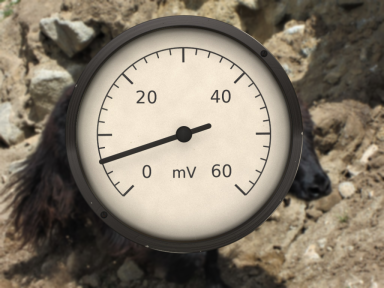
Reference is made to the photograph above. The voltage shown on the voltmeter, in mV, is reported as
6 mV
